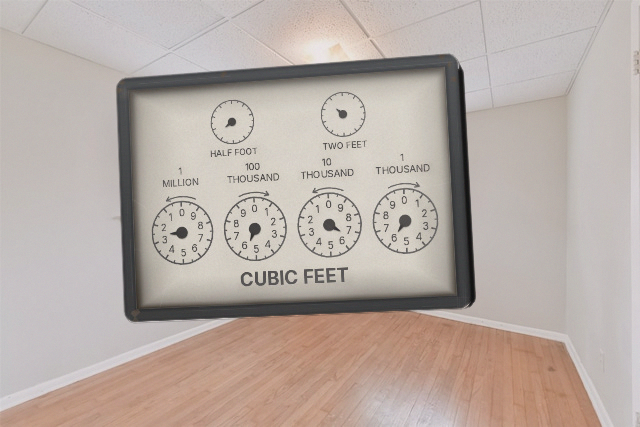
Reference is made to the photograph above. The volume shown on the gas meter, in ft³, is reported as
256600 ft³
